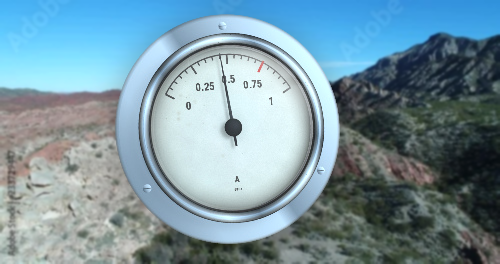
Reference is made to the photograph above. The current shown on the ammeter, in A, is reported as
0.45 A
